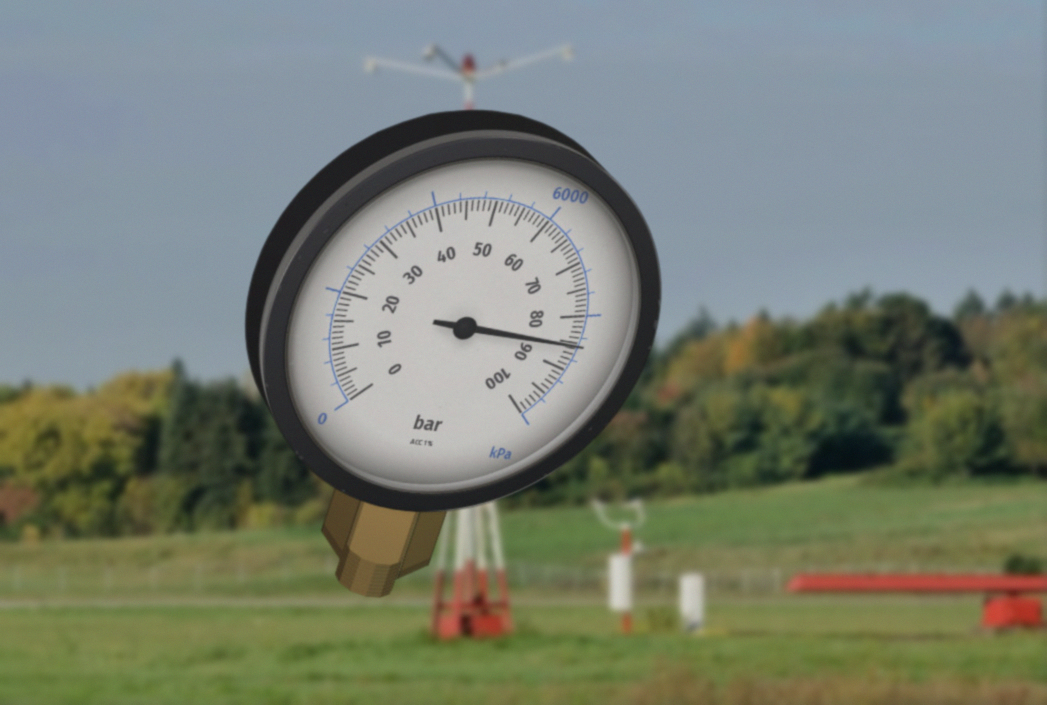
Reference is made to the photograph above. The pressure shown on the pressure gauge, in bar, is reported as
85 bar
